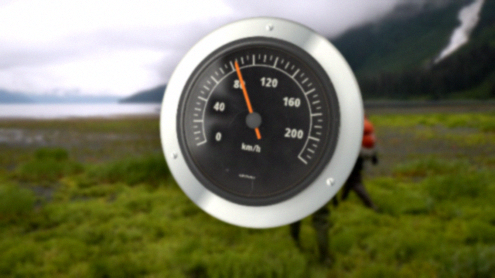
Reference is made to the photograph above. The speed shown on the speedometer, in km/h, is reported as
85 km/h
